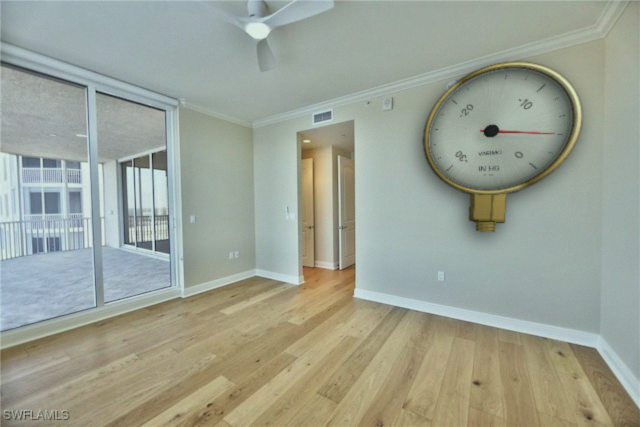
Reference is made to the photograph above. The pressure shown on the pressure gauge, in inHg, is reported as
-4 inHg
